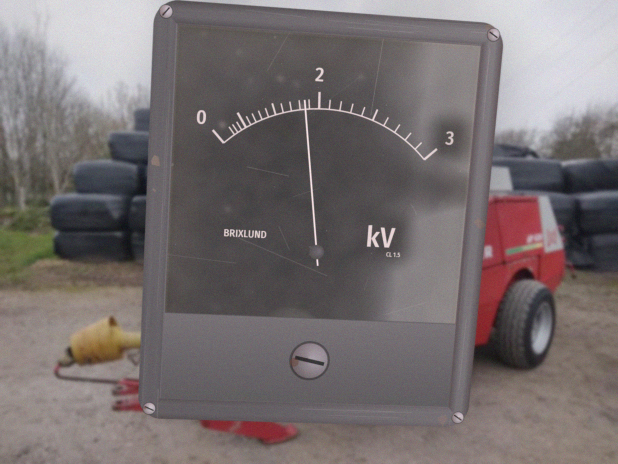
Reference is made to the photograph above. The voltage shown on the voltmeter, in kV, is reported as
1.85 kV
